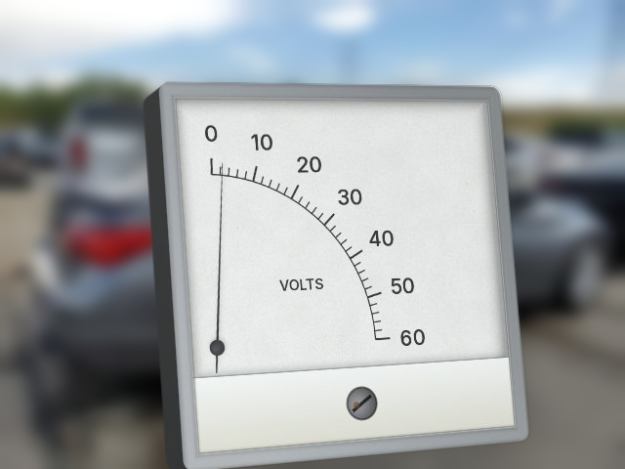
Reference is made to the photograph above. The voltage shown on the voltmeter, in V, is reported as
2 V
